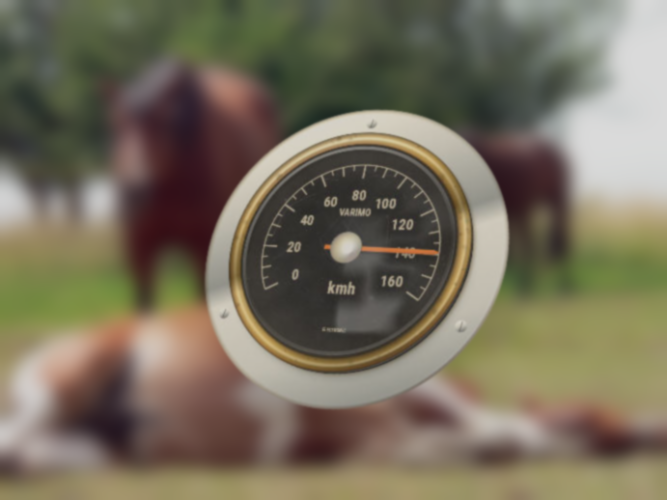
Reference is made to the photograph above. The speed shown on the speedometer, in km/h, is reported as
140 km/h
